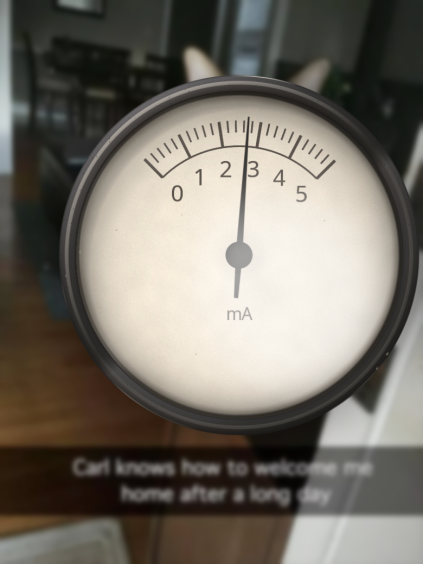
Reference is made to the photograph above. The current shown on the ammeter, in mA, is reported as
2.7 mA
